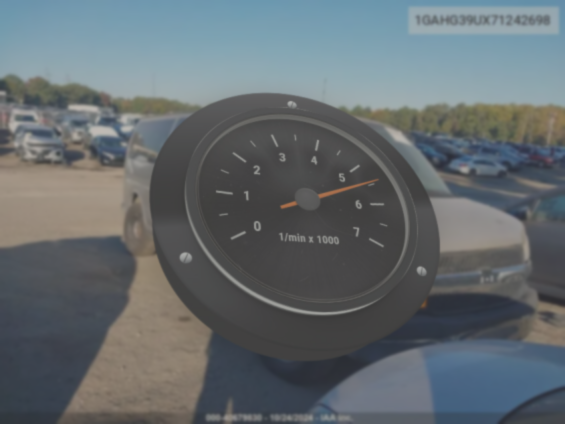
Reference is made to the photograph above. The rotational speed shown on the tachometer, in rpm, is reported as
5500 rpm
